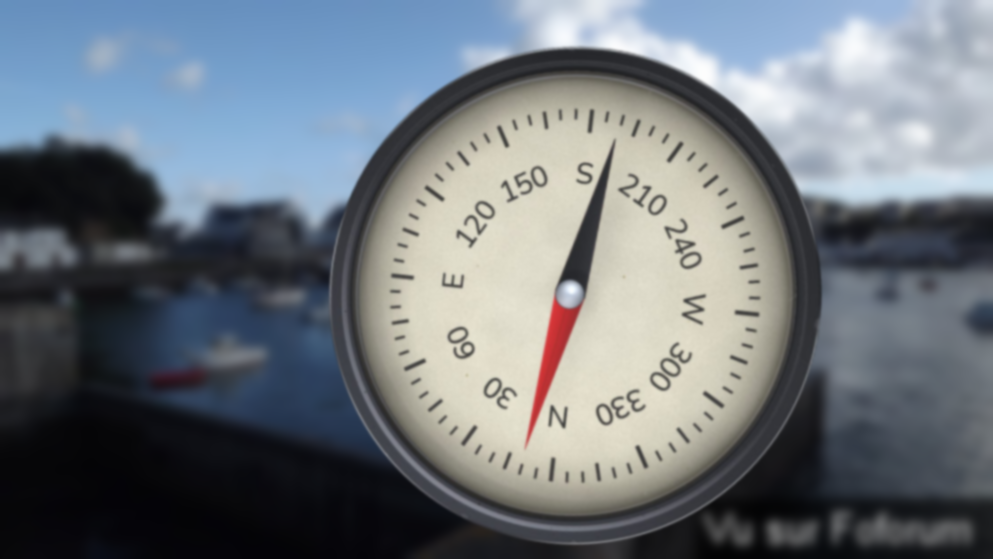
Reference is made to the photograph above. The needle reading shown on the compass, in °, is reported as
10 °
